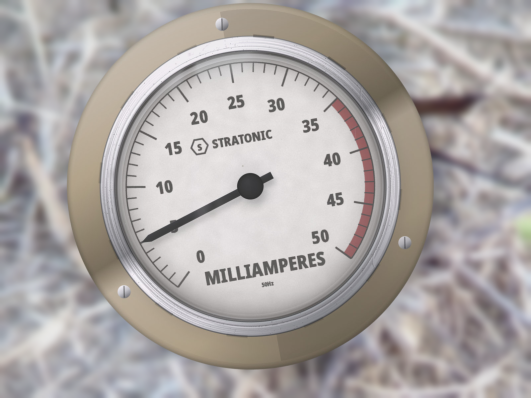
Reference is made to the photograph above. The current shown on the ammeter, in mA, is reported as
5 mA
